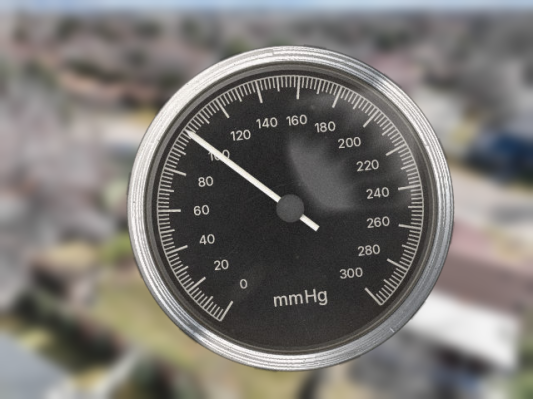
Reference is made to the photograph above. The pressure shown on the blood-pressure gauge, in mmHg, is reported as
100 mmHg
